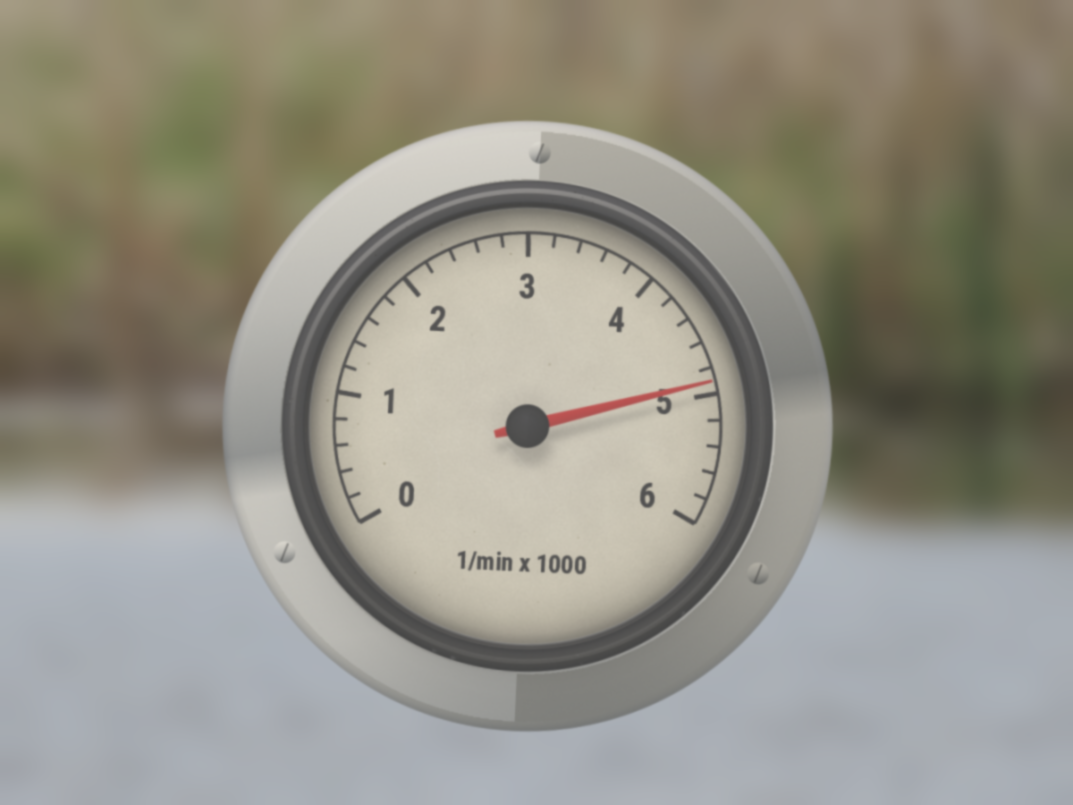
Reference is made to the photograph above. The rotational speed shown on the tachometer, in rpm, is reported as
4900 rpm
